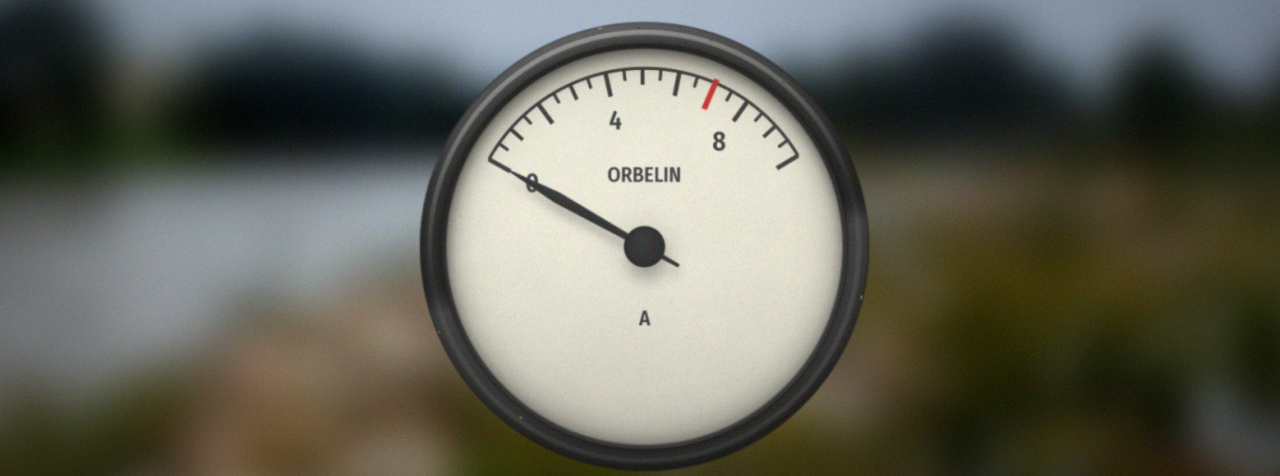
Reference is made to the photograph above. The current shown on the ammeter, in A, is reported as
0 A
